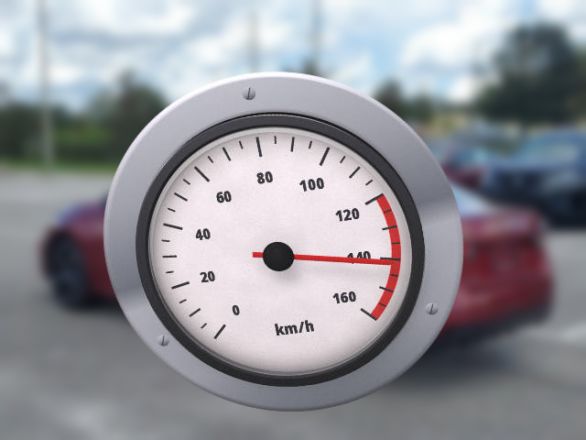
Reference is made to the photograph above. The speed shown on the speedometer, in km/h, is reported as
140 km/h
